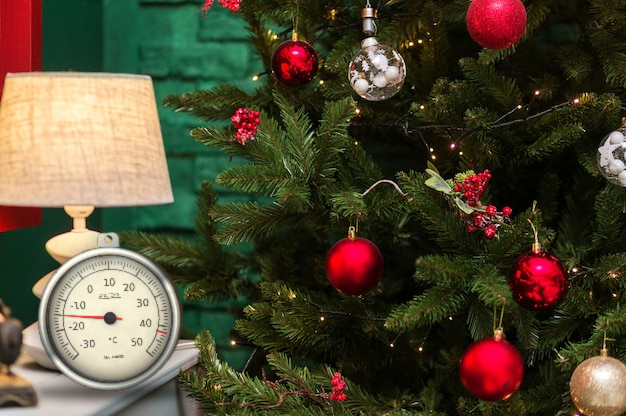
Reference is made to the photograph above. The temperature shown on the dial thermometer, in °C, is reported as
-15 °C
